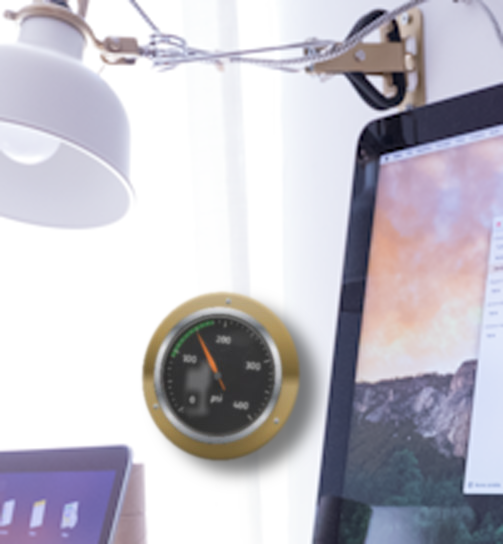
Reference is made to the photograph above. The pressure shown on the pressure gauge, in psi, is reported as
150 psi
